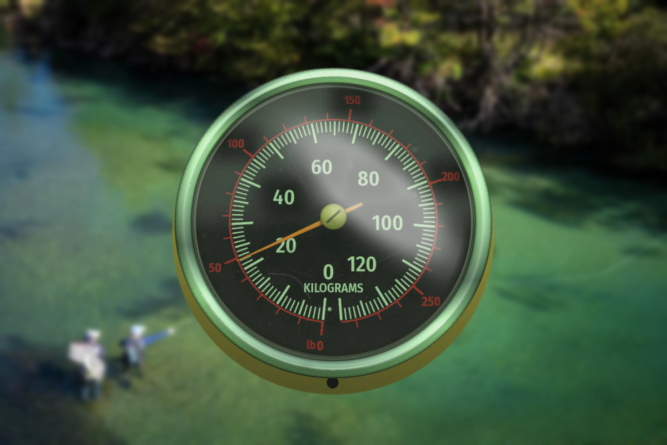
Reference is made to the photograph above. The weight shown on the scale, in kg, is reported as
22 kg
